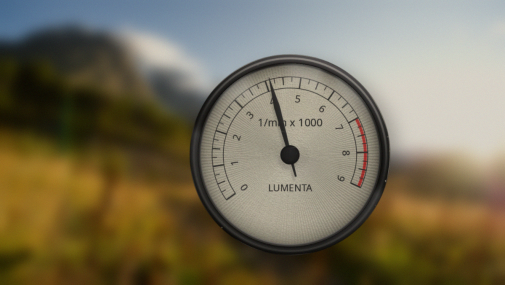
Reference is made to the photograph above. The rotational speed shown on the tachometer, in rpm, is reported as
4125 rpm
